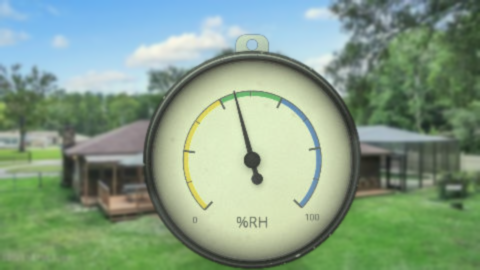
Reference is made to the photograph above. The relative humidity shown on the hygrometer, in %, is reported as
45 %
